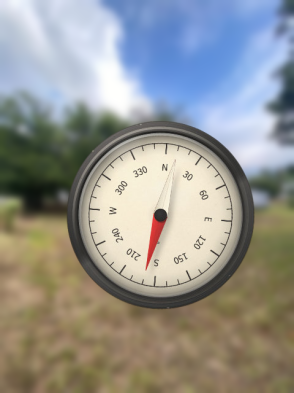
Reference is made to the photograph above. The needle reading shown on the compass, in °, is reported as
190 °
